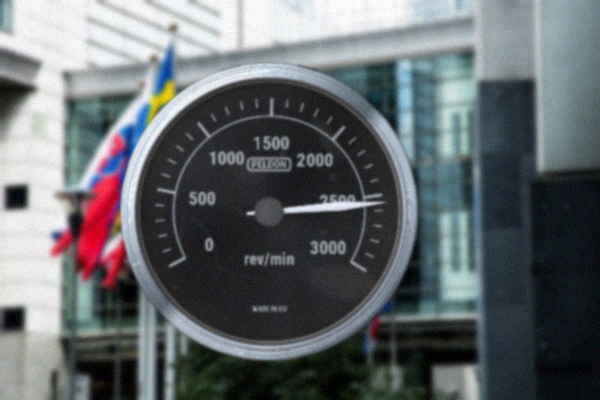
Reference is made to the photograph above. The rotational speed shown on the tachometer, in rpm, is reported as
2550 rpm
